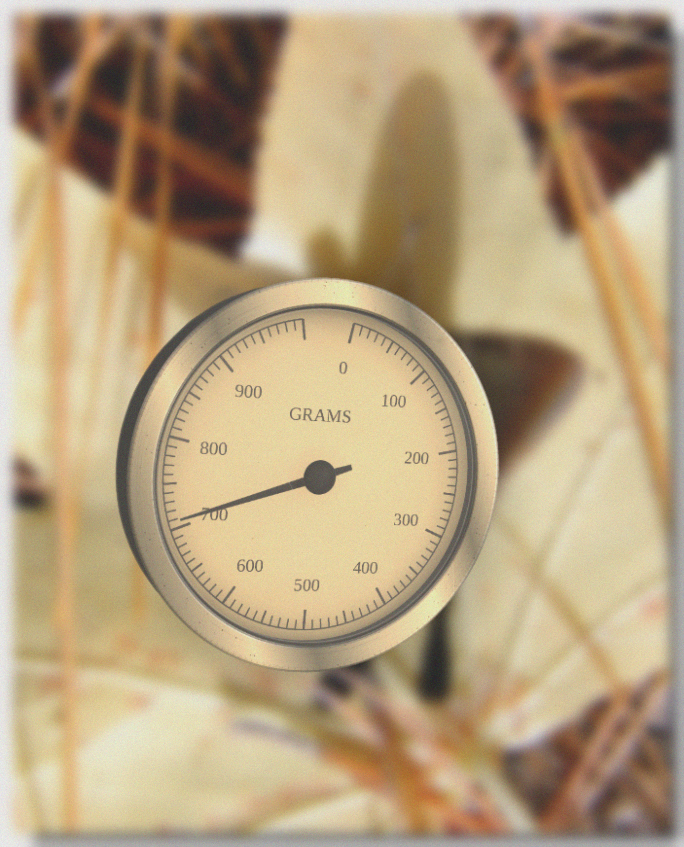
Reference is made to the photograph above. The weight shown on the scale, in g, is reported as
710 g
